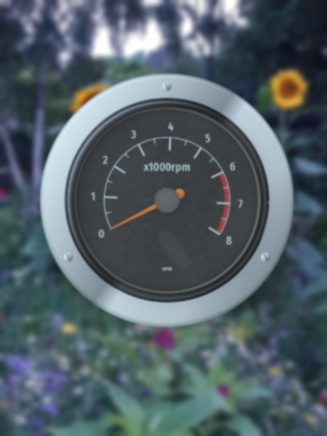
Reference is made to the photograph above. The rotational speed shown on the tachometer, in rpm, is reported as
0 rpm
